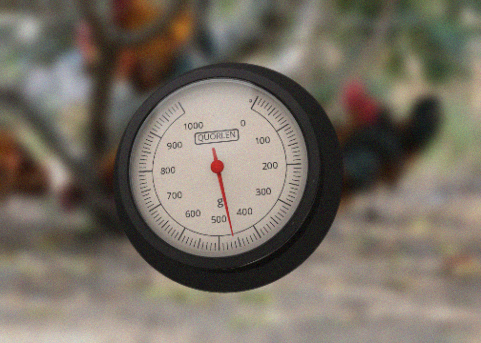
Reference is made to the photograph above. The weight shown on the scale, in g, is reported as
460 g
